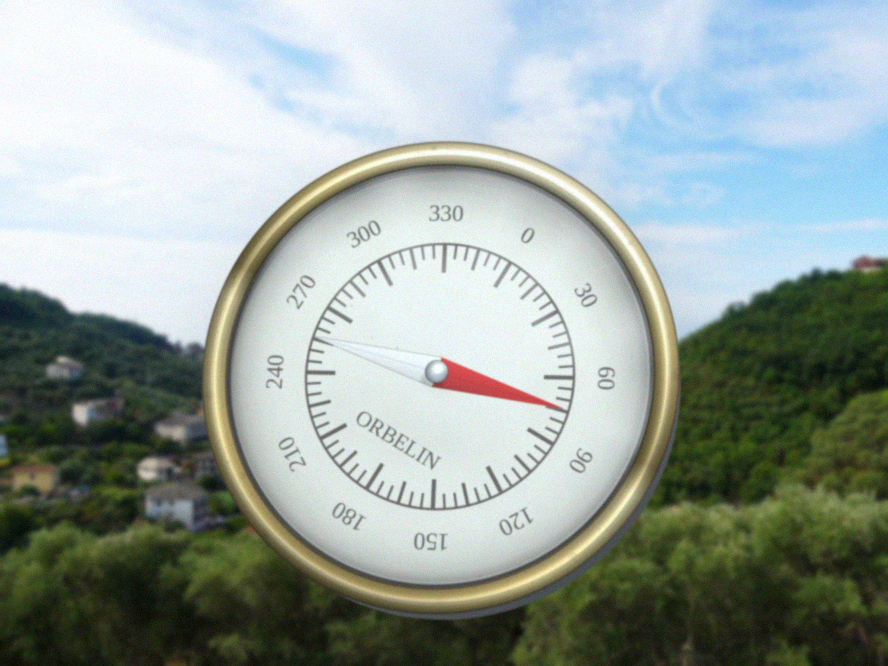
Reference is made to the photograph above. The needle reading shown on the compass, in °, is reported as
75 °
